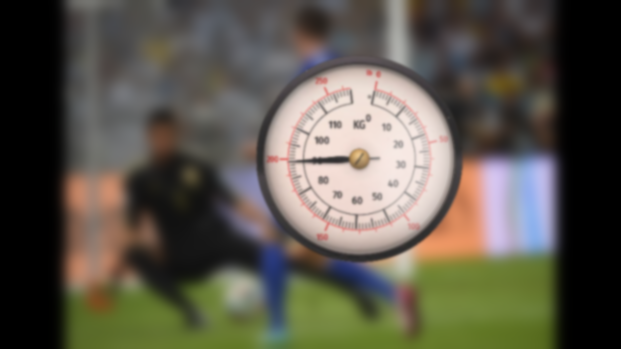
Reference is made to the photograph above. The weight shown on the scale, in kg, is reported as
90 kg
